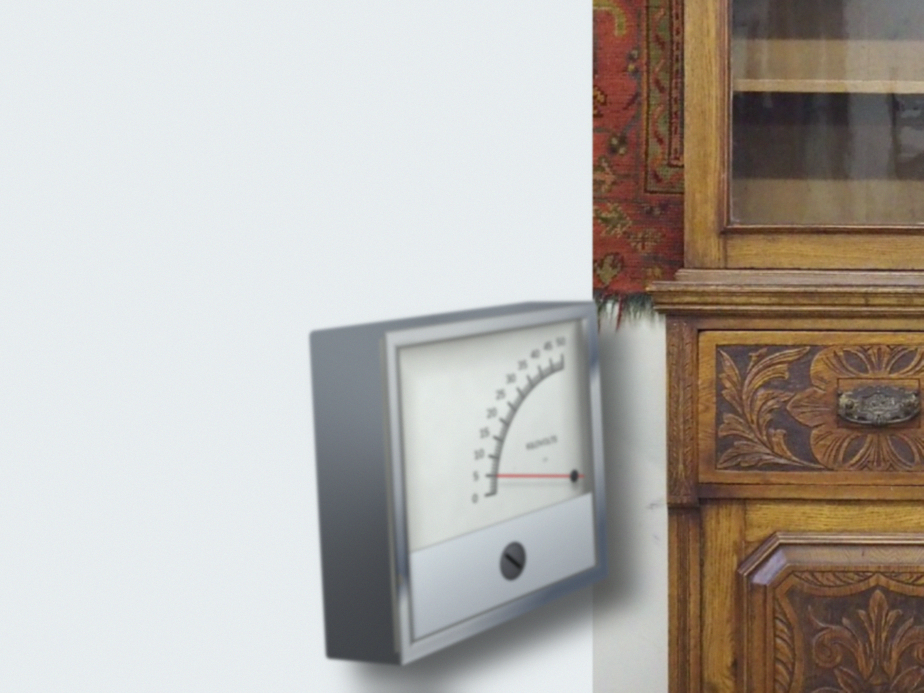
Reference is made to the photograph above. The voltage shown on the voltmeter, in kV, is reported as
5 kV
